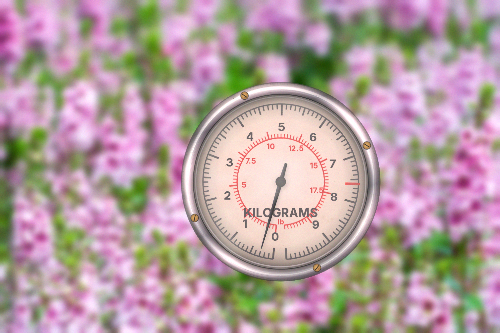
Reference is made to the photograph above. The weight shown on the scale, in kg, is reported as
0.3 kg
